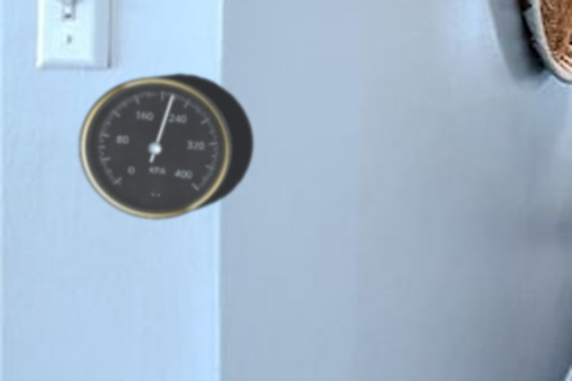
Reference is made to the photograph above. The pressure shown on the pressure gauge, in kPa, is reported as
220 kPa
